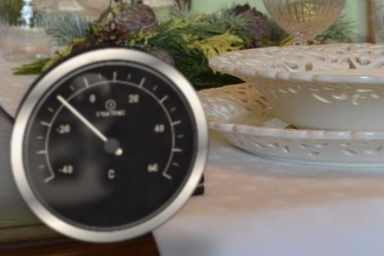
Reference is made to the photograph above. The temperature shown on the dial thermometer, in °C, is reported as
-10 °C
